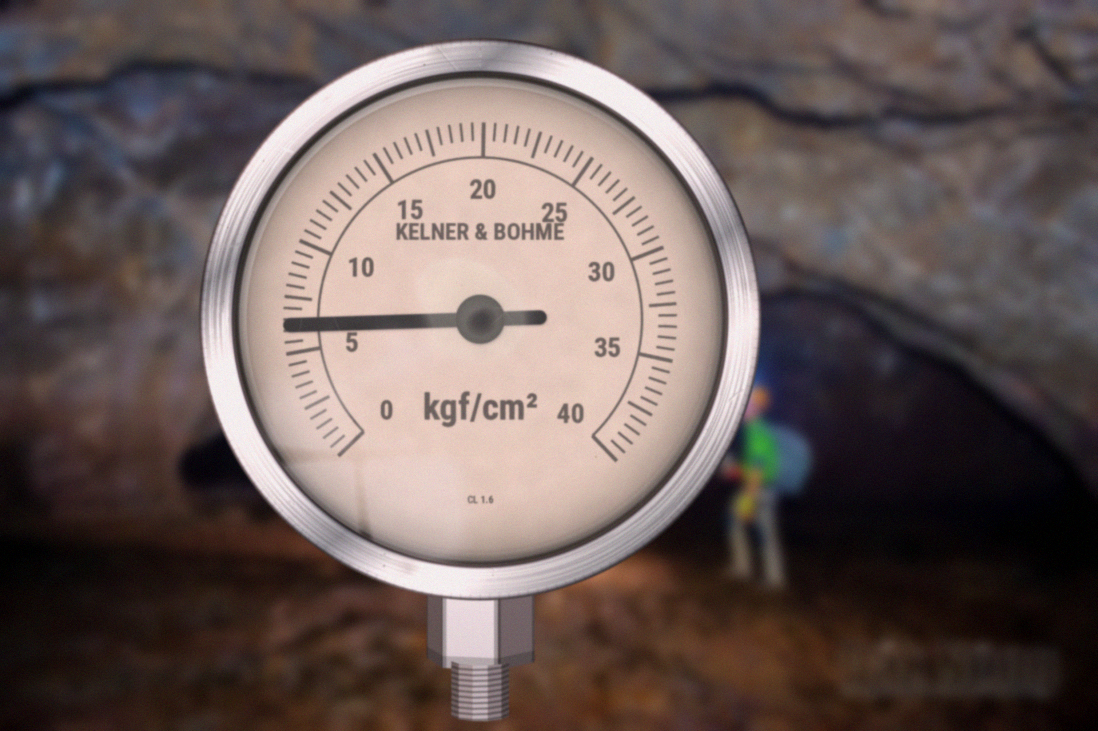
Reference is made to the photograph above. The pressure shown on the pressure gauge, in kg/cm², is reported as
6.25 kg/cm²
